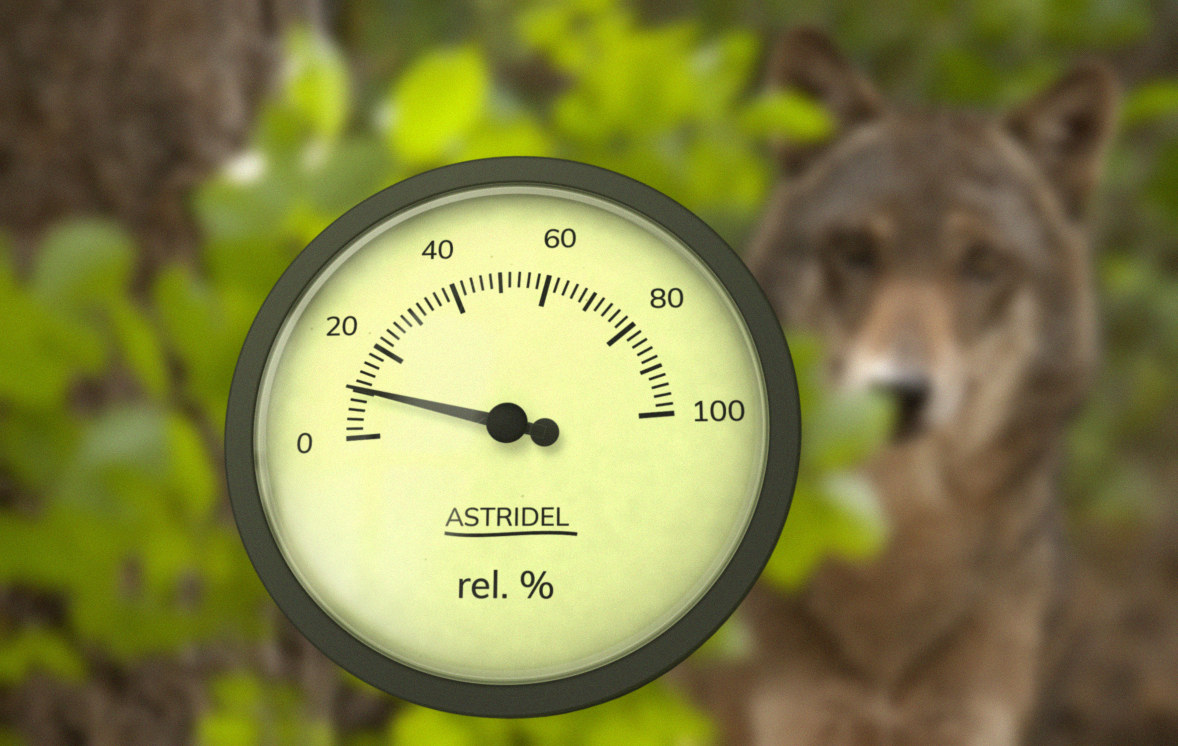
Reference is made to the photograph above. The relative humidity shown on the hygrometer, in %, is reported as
10 %
